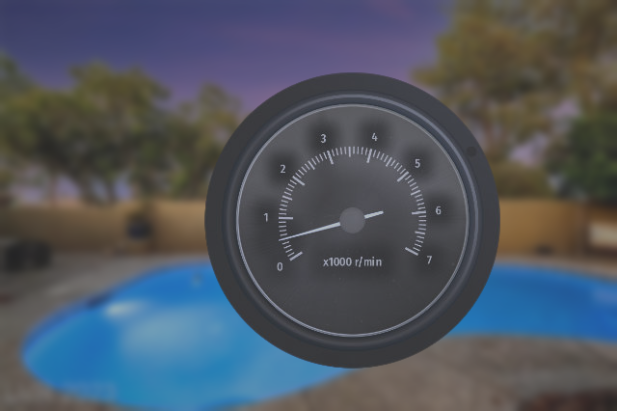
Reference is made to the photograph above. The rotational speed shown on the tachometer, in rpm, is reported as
500 rpm
